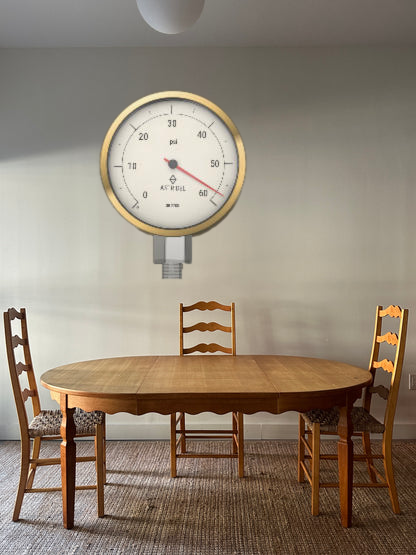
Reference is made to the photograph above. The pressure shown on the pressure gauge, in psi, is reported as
57.5 psi
